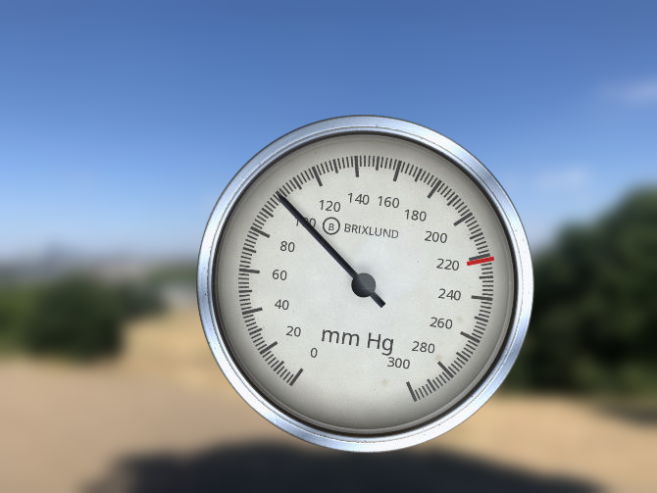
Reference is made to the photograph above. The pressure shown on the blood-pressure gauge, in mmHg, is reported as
100 mmHg
